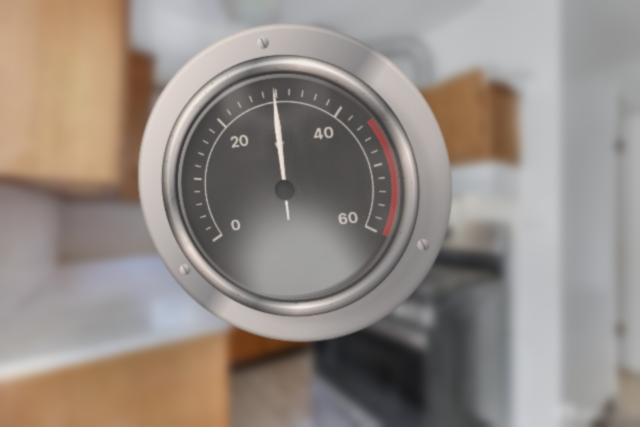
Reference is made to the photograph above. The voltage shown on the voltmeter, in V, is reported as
30 V
